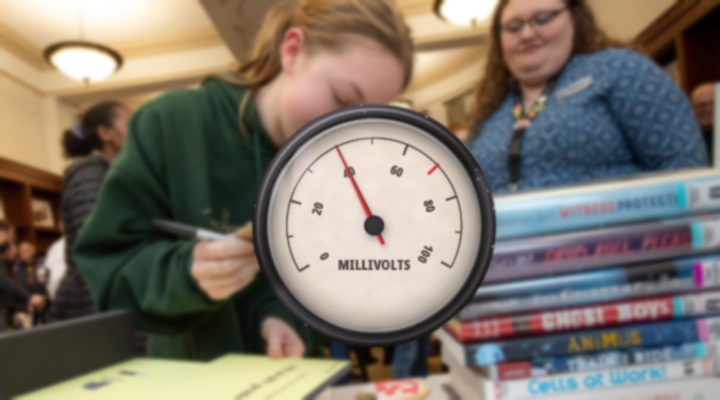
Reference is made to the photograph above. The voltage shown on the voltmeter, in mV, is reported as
40 mV
